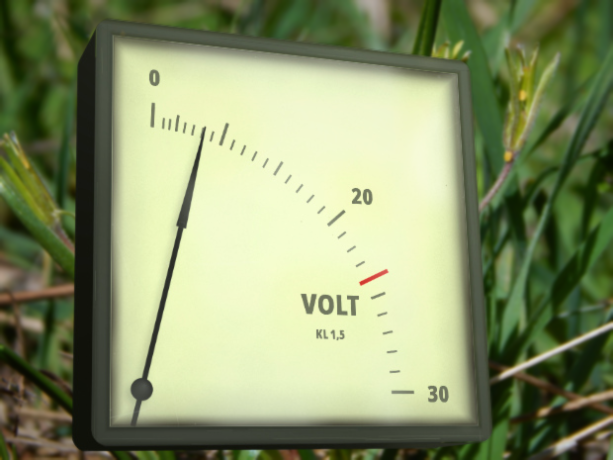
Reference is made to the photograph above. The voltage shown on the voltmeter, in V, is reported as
8 V
